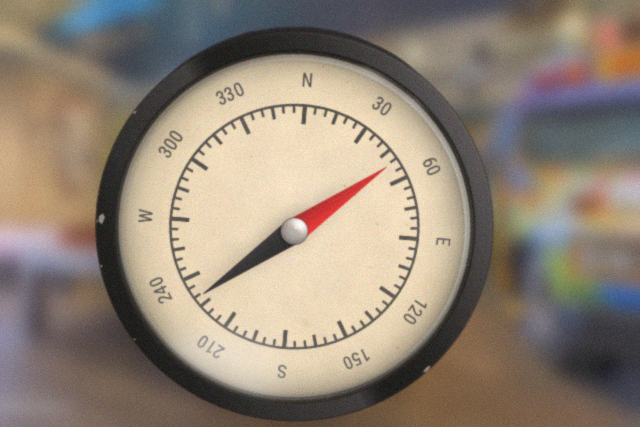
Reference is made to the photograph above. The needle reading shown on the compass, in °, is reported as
50 °
